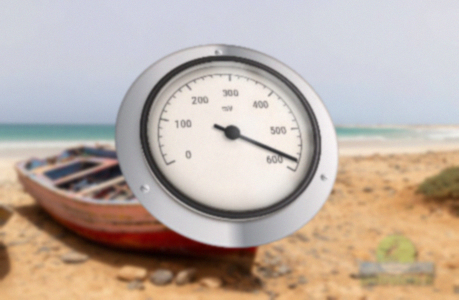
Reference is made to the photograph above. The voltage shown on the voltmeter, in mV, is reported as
580 mV
